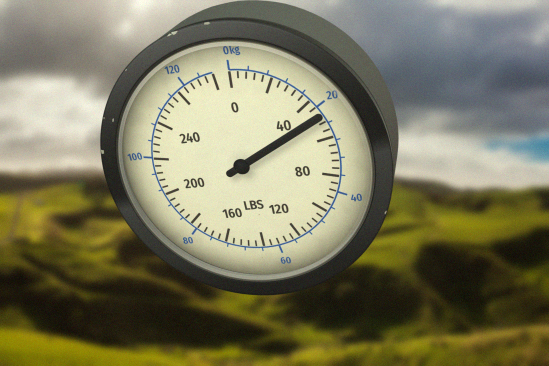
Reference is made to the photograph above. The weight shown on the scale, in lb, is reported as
48 lb
